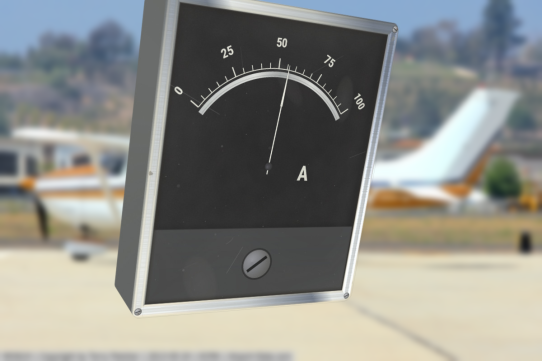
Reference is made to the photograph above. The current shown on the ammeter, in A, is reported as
55 A
